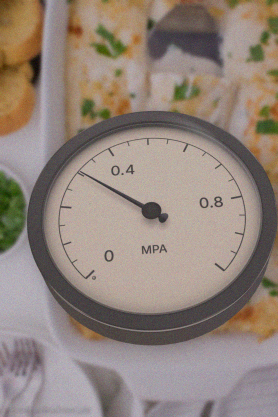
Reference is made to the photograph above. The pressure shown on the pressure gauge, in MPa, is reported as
0.3 MPa
